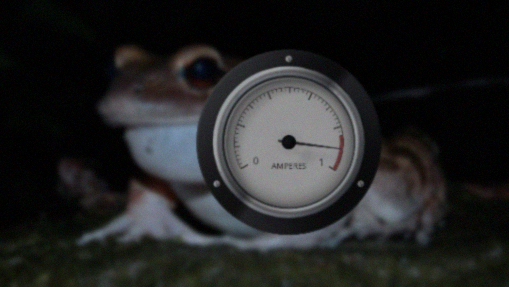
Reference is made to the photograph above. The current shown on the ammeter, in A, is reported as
0.9 A
